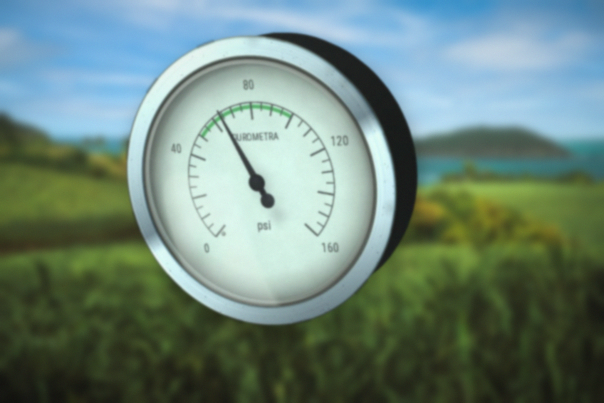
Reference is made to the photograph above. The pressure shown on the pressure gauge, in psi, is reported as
65 psi
